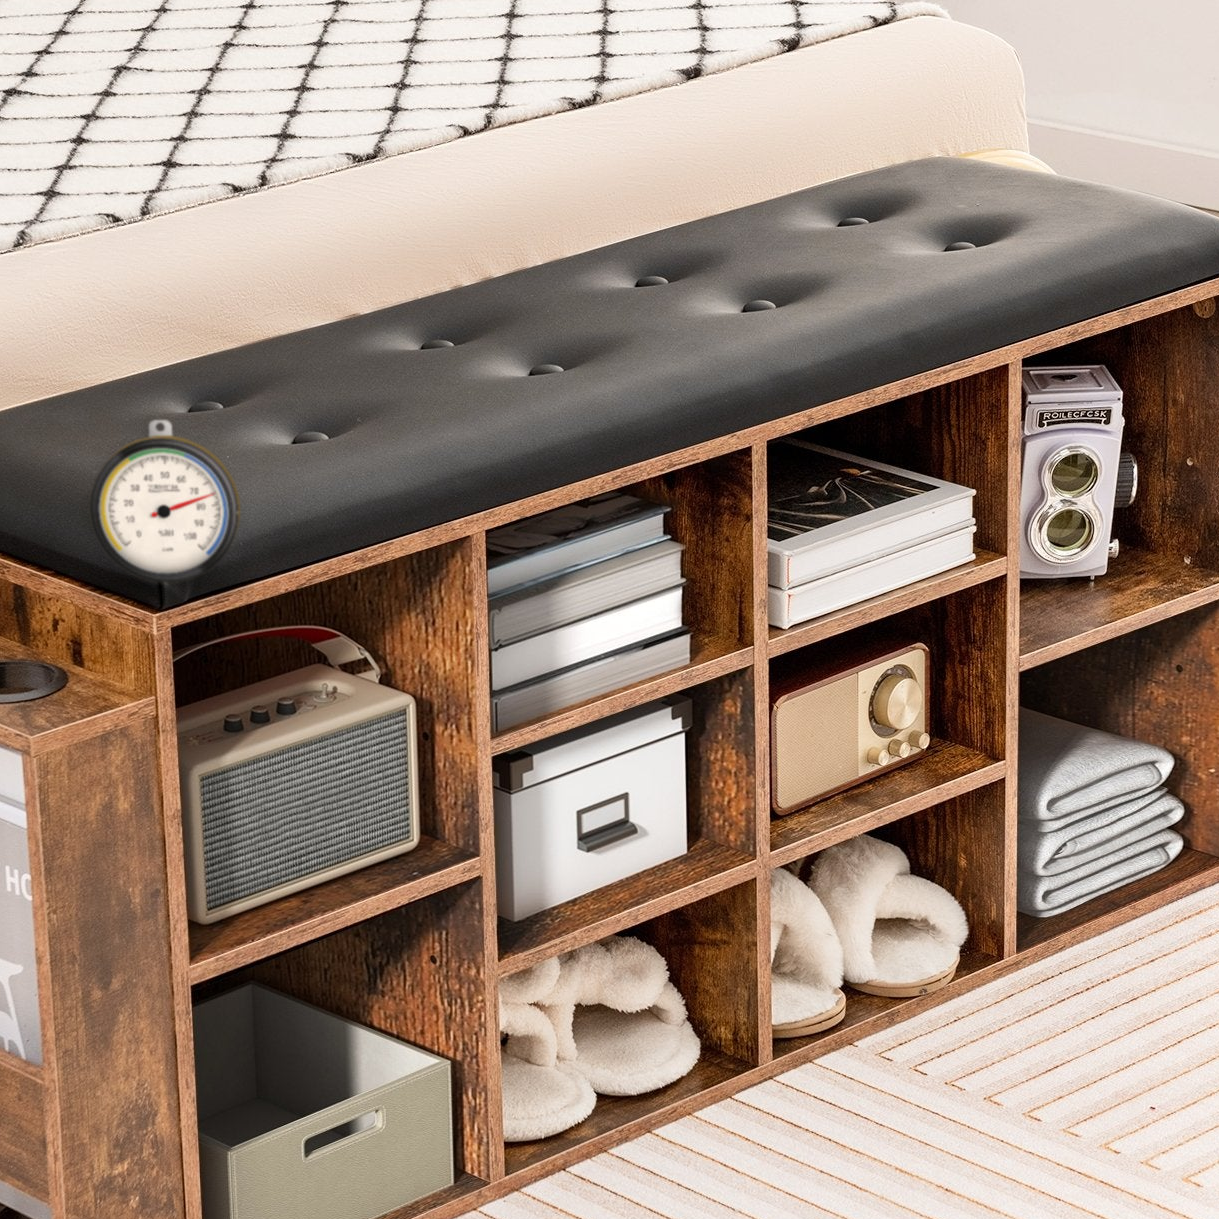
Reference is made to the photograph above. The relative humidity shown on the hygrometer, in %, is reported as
75 %
